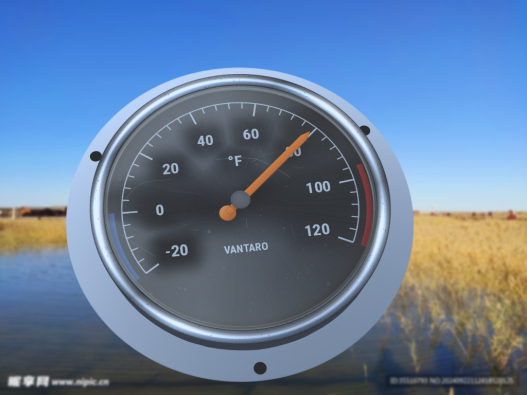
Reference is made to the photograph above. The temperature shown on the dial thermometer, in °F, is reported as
80 °F
